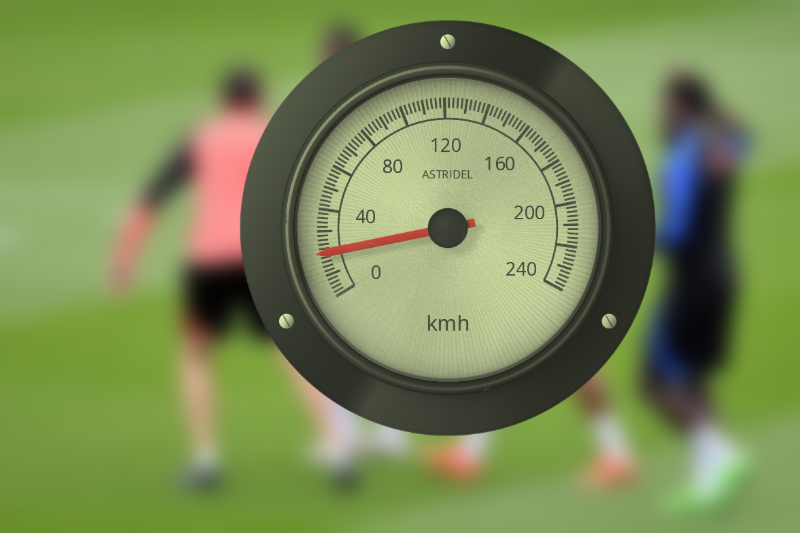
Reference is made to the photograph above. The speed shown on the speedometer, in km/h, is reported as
20 km/h
